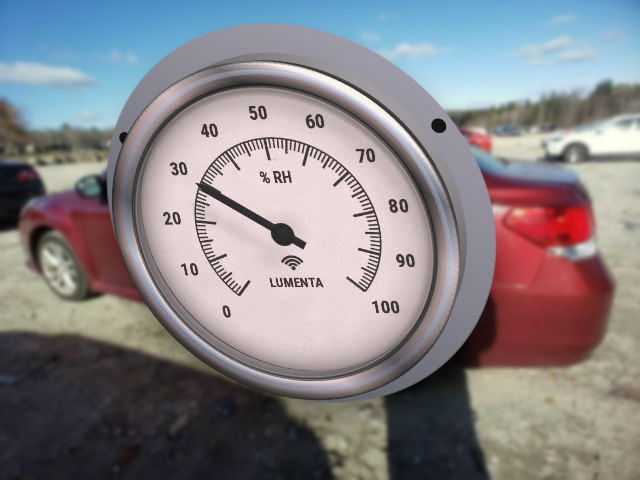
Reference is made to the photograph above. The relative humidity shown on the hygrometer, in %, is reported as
30 %
